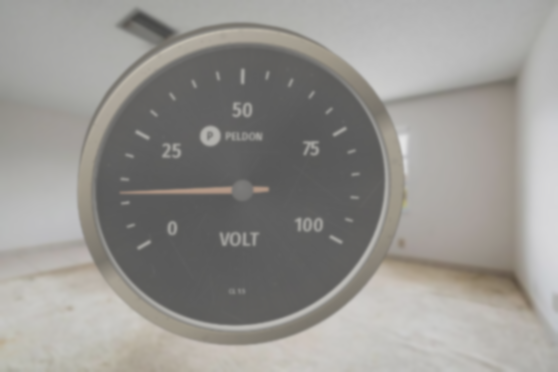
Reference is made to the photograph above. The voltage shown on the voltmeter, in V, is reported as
12.5 V
